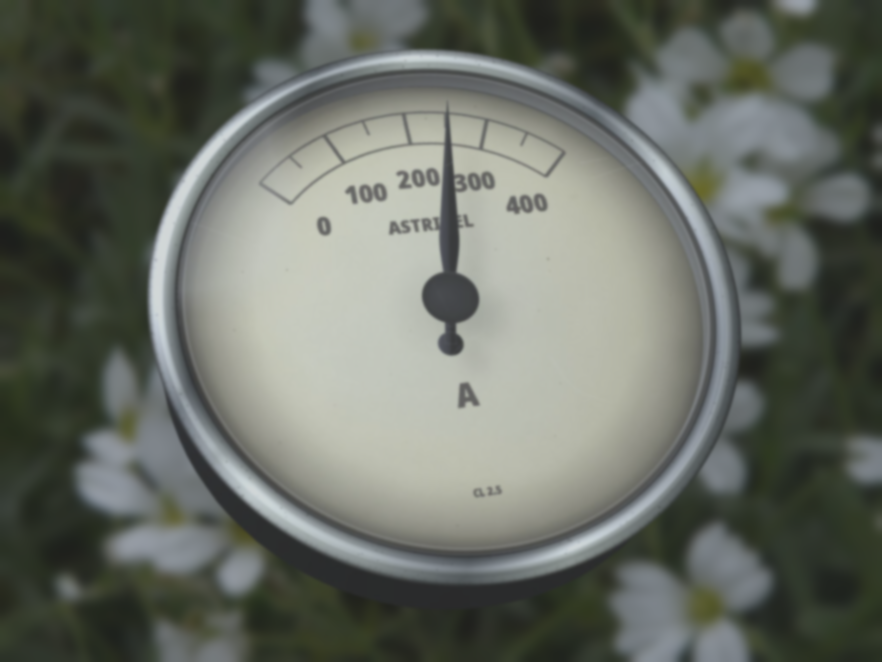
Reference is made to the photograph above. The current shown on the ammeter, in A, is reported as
250 A
